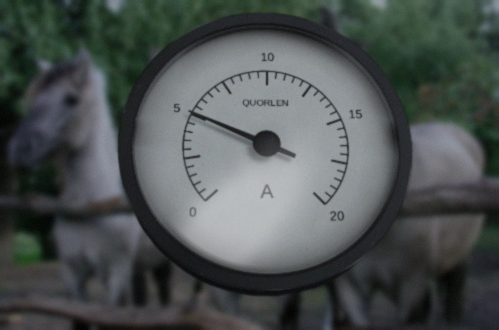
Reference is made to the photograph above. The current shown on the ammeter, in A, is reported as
5 A
